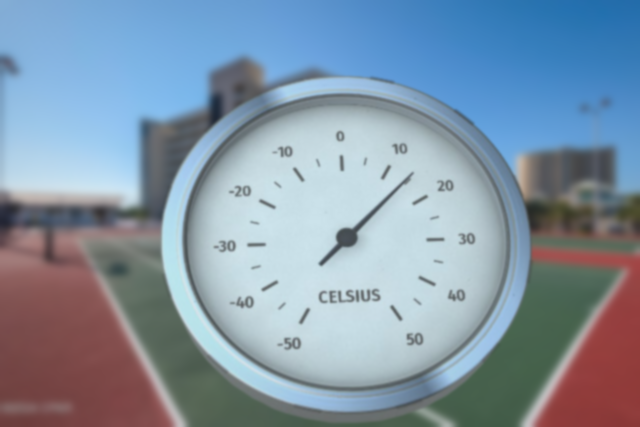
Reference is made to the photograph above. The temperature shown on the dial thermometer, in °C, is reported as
15 °C
